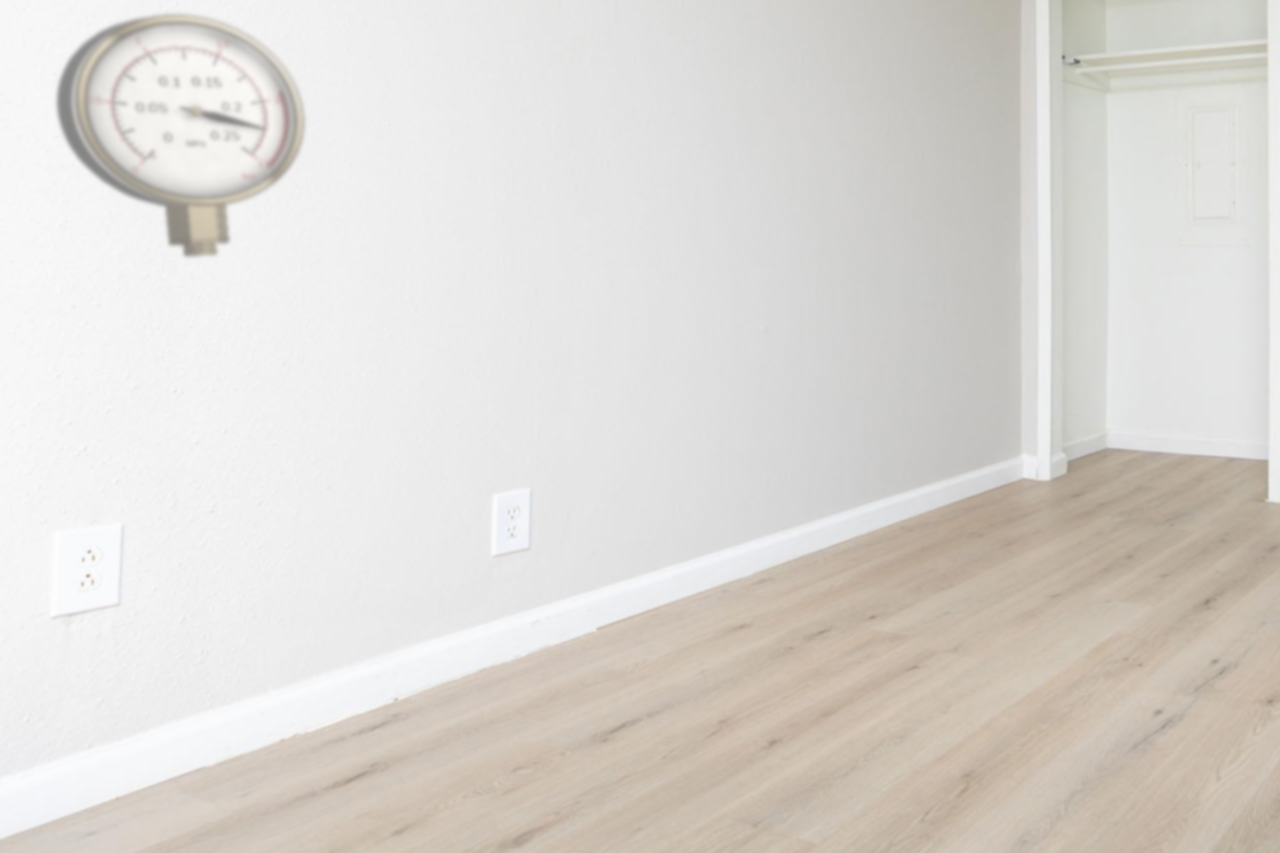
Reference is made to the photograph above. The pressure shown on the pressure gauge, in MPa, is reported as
0.225 MPa
